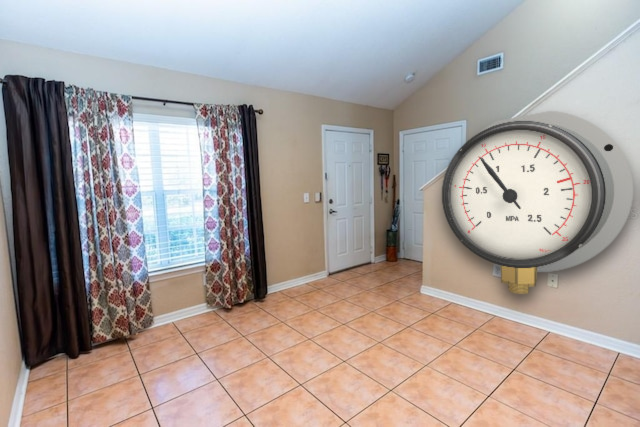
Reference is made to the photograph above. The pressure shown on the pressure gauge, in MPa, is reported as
0.9 MPa
